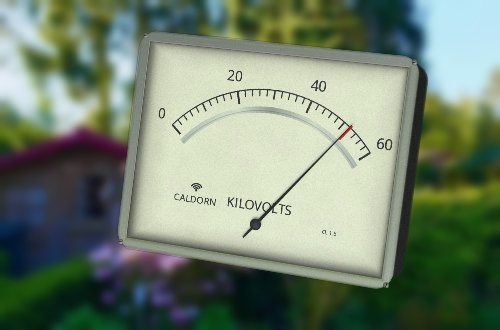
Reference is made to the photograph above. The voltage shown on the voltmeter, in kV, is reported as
52 kV
